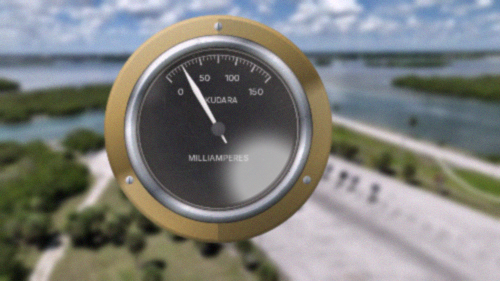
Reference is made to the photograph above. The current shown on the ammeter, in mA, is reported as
25 mA
